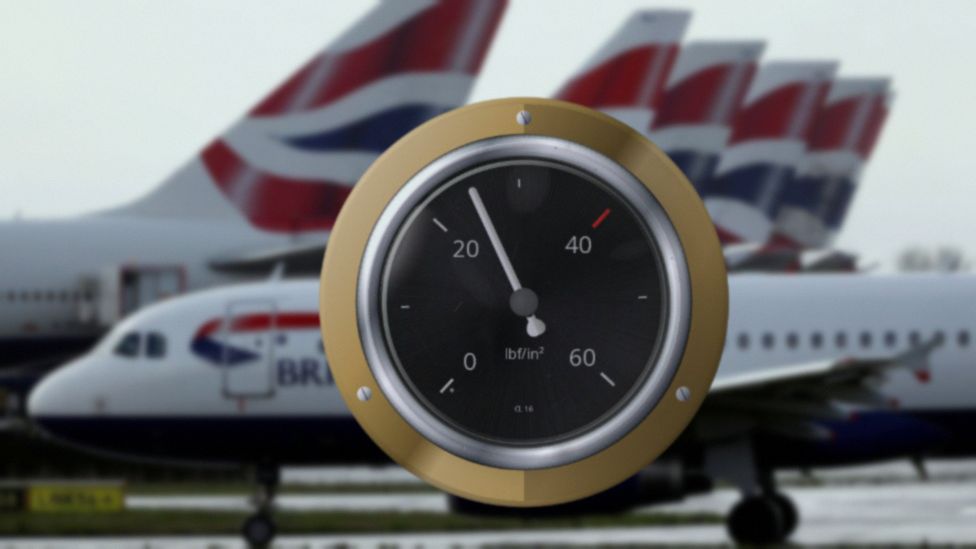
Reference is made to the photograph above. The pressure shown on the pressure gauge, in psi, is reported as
25 psi
